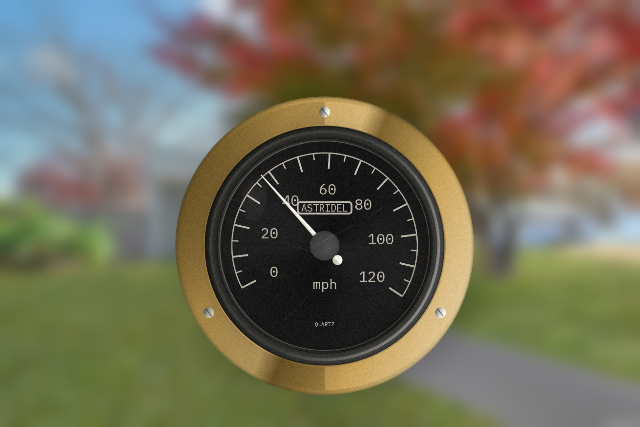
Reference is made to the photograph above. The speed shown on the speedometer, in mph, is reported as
37.5 mph
